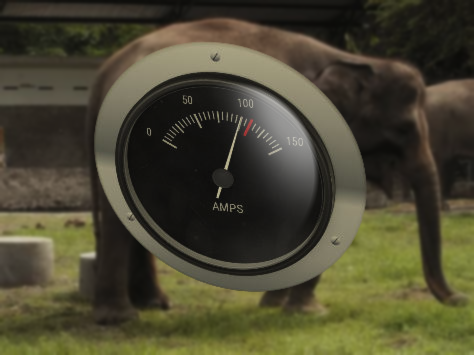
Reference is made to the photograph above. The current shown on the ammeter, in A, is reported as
100 A
